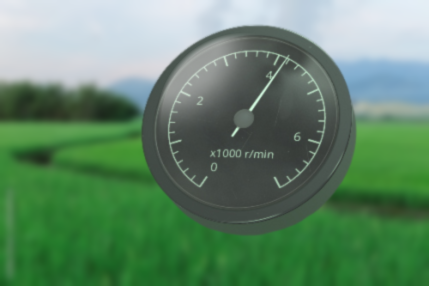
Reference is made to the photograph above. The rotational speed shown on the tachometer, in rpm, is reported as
4200 rpm
